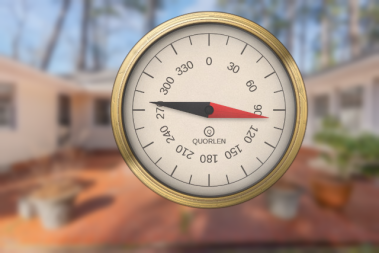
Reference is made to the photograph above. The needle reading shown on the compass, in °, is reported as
97.5 °
